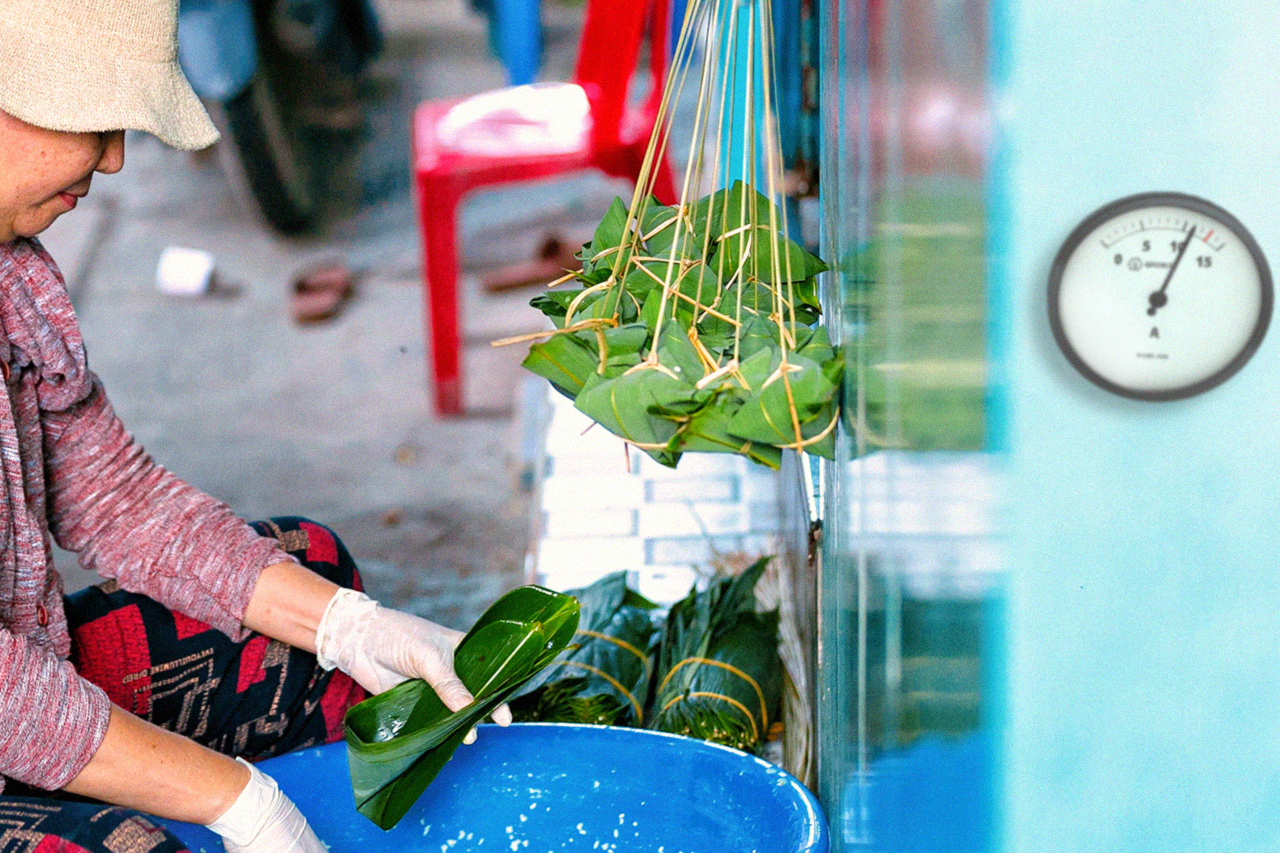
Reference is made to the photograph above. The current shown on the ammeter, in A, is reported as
11 A
